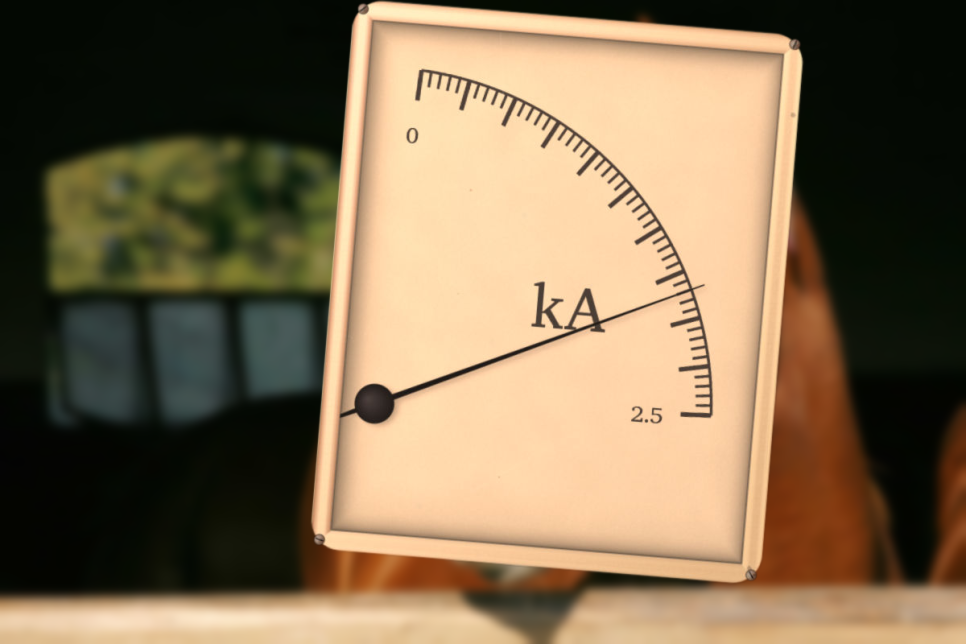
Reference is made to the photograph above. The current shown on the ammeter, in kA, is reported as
1.85 kA
